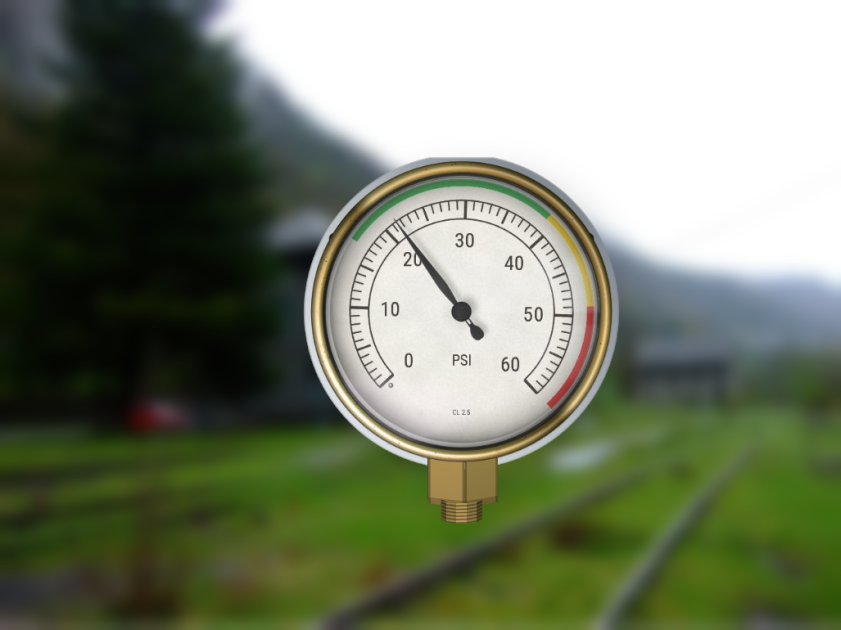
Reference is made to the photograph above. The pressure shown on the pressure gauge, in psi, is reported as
21.5 psi
